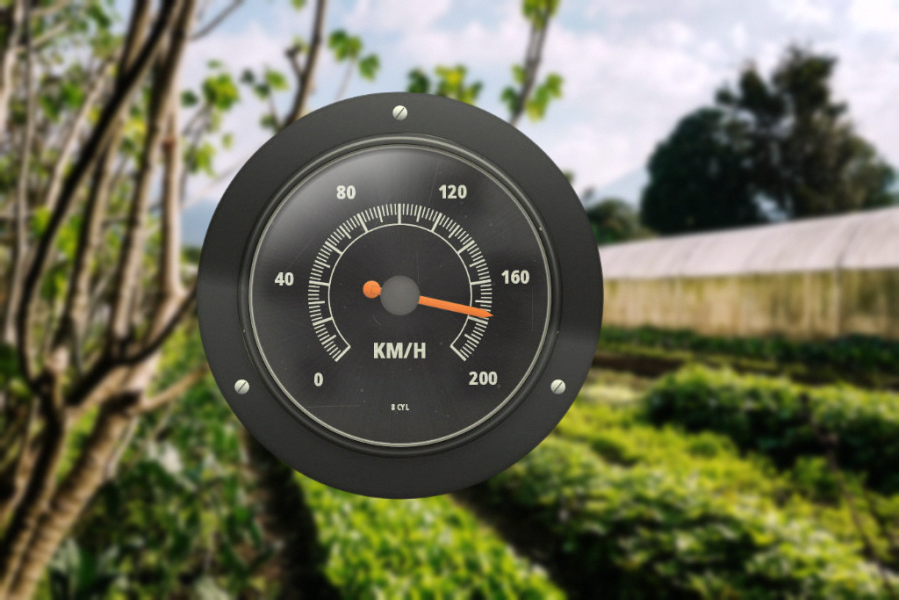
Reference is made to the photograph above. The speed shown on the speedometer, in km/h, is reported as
176 km/h
